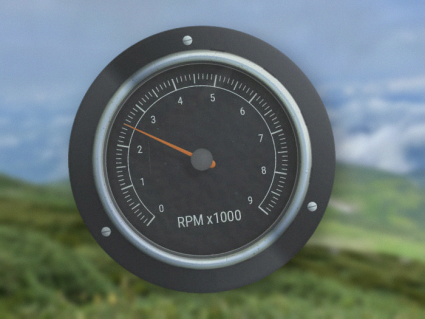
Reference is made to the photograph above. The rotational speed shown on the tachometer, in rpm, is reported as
2500 rpm
